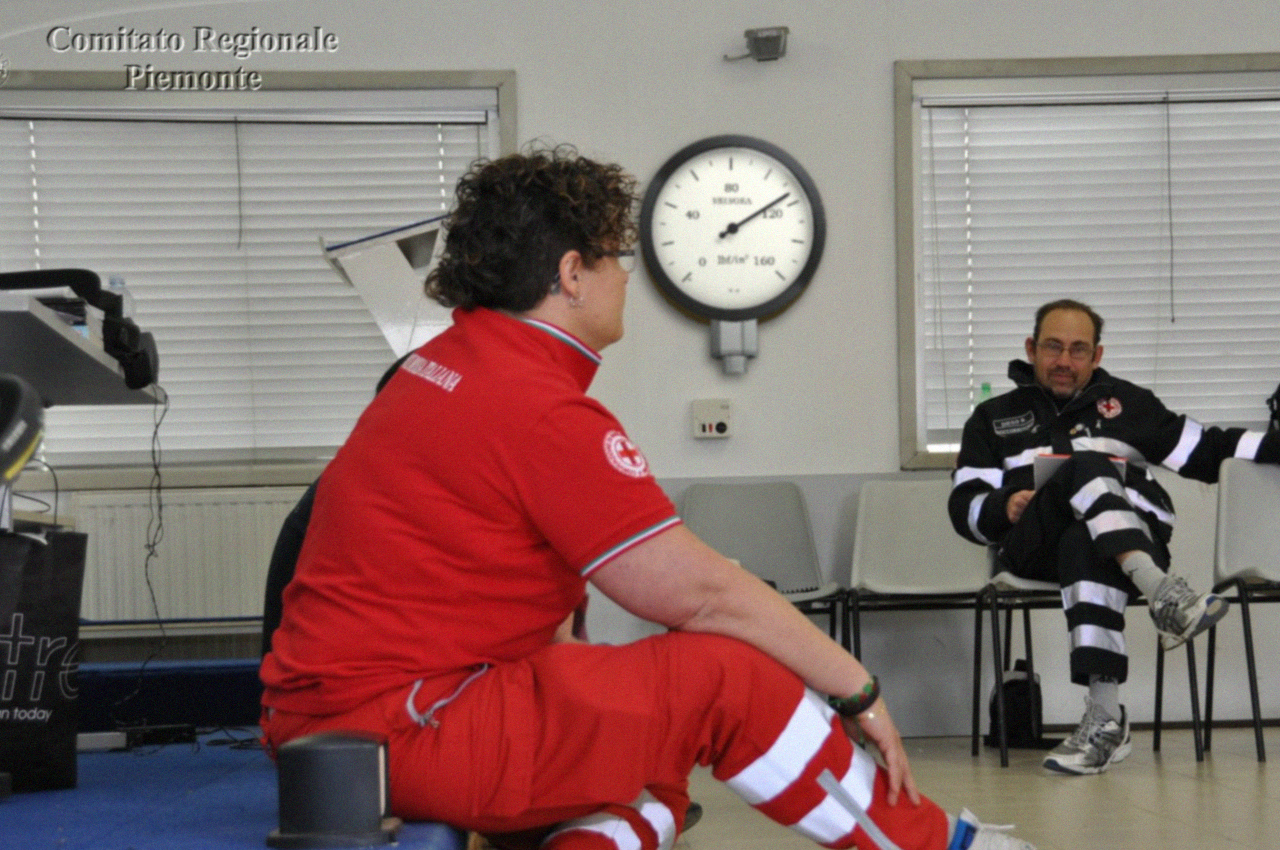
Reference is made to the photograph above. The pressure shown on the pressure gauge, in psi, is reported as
115 psi
